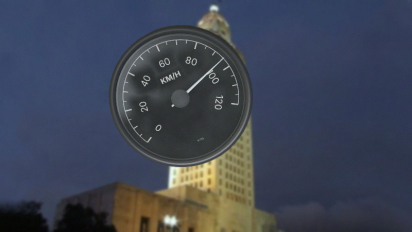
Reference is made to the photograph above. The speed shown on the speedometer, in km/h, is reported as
95 km/h
